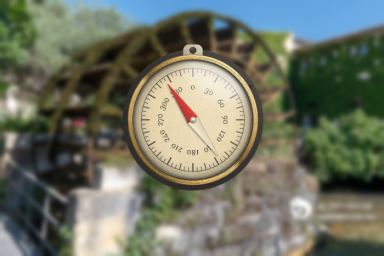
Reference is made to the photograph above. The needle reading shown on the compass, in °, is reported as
325 °
